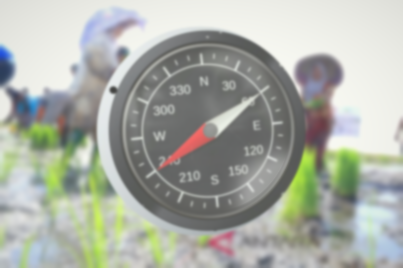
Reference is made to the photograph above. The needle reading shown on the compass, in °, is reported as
240 °
